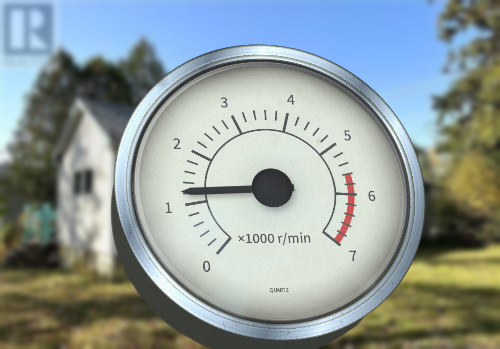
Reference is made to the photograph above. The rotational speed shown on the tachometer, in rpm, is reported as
1200 rpm
